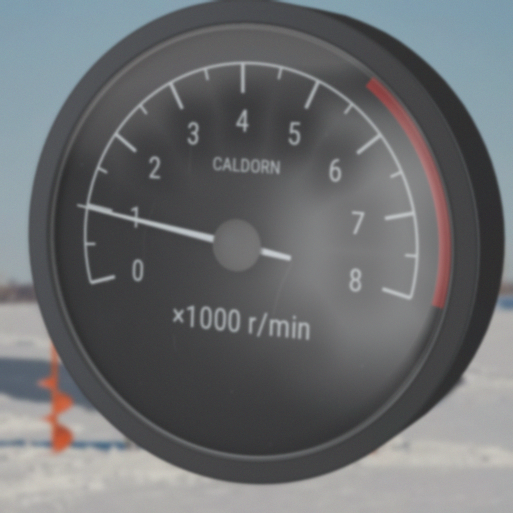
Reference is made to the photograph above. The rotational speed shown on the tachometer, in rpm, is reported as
1000 rpm
